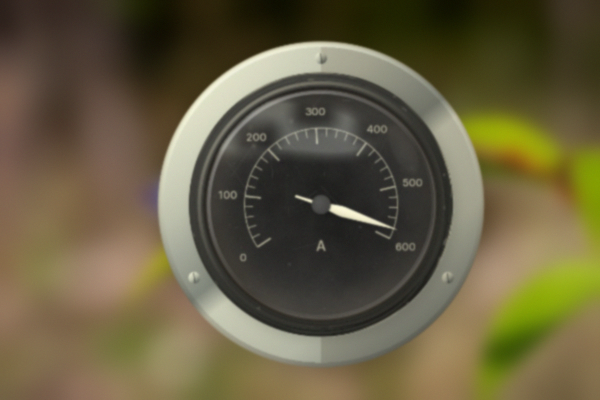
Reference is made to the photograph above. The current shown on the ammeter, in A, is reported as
580 A
